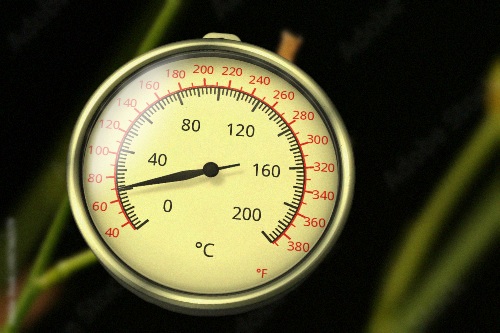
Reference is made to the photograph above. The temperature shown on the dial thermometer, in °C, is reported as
20 °C
